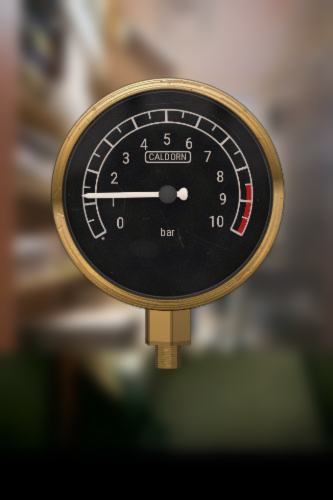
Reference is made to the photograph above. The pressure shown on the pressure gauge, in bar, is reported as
1.25 bar
